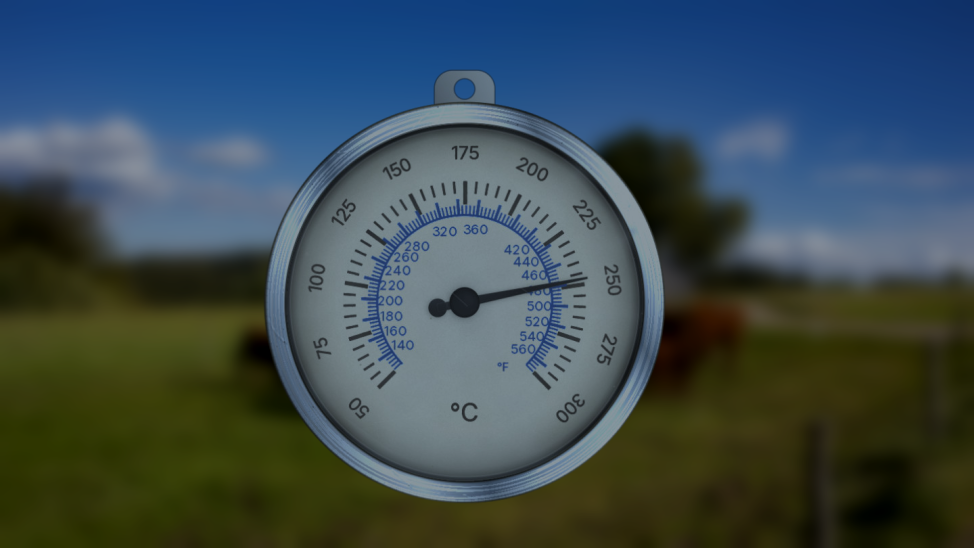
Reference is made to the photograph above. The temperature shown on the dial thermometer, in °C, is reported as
247.5 °C
